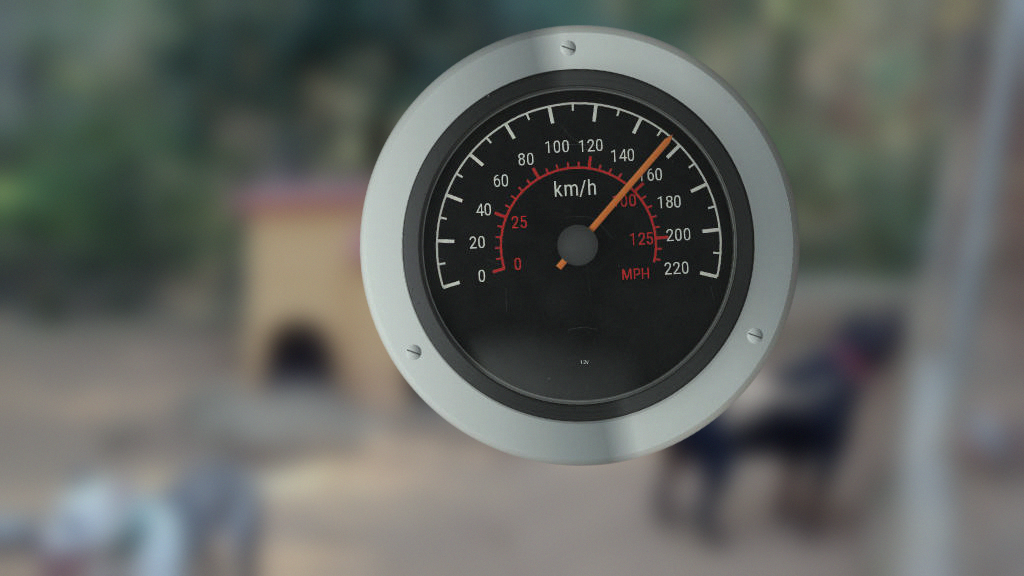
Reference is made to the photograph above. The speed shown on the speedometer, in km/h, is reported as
155 km/h
